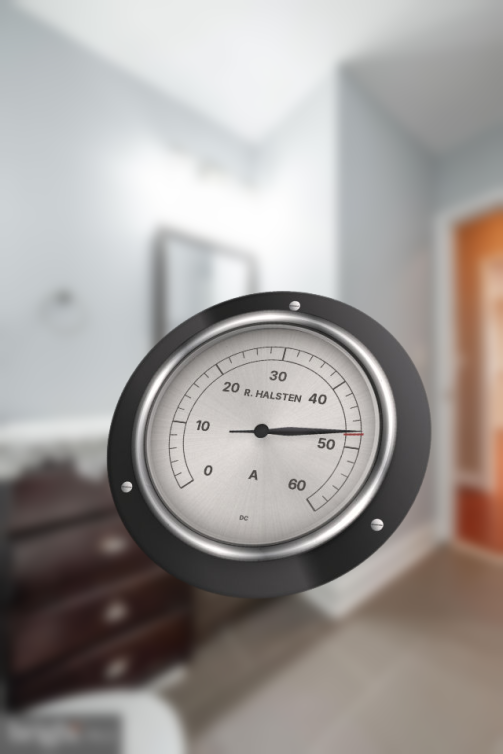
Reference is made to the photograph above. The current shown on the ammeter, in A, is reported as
48 A
